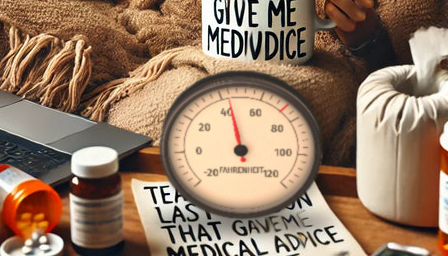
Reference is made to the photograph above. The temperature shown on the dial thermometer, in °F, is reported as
44 °F
